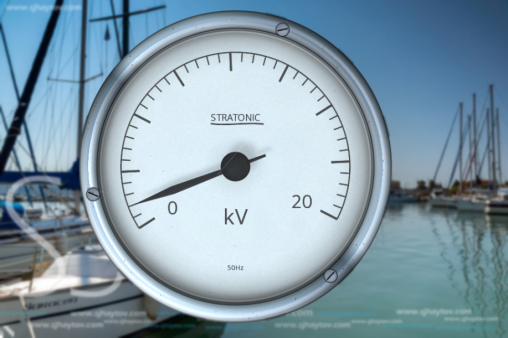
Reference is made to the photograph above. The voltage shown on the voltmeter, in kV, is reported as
1 kV
